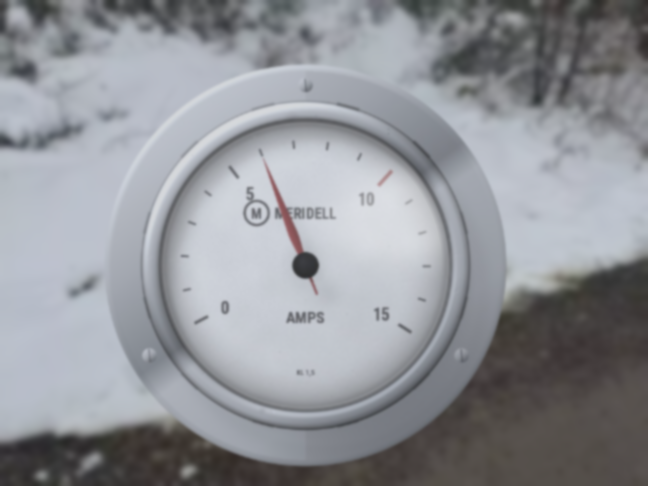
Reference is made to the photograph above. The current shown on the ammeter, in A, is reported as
6 A
